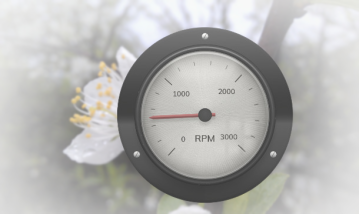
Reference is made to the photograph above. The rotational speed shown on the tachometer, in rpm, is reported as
500 rpm
